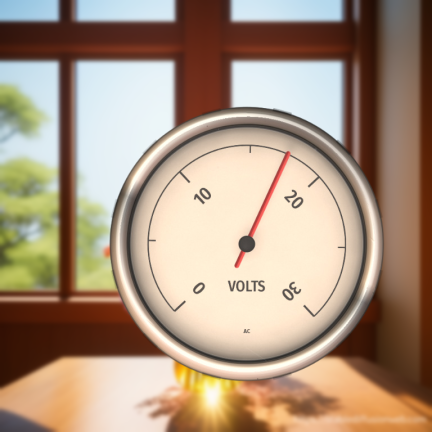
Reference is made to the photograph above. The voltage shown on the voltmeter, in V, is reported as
17.5 V
